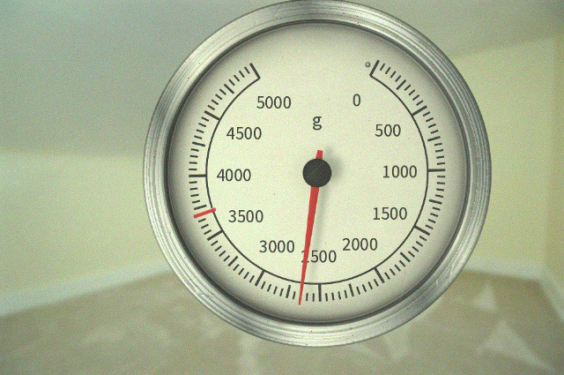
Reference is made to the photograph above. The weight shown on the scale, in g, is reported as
2650 g
